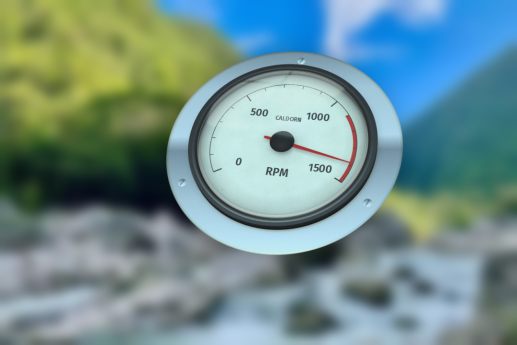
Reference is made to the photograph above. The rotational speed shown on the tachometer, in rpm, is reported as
1400 rpm
